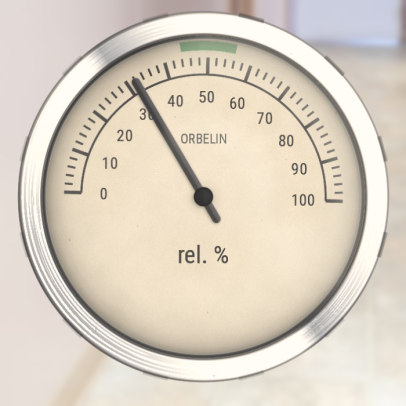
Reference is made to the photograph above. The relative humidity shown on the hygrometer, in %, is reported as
32 %
